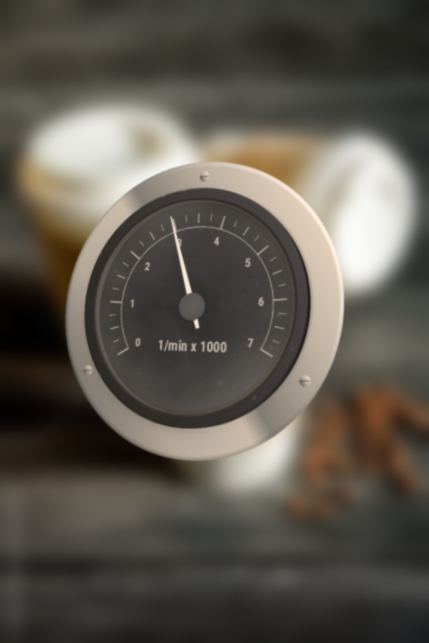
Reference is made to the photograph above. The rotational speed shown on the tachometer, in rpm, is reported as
3000 rpm
